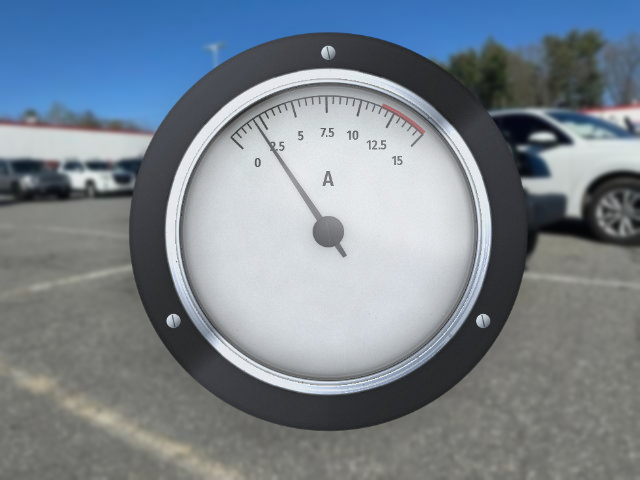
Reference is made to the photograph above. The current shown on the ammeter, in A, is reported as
2 A
